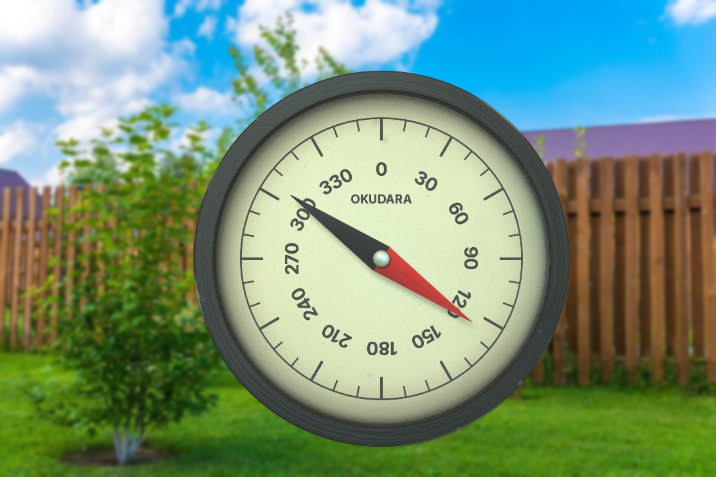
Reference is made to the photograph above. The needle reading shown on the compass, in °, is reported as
125 °
